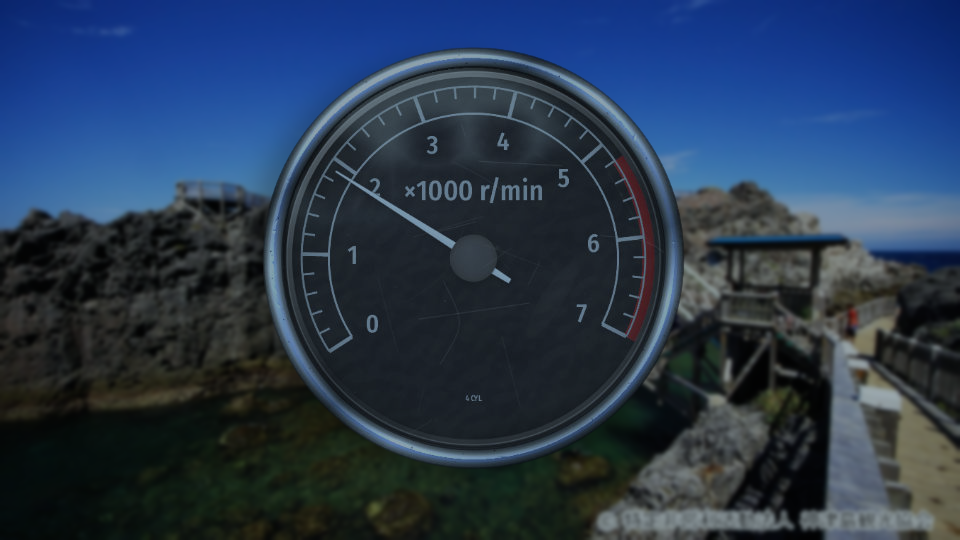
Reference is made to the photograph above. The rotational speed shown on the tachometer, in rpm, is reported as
1900 rpm
